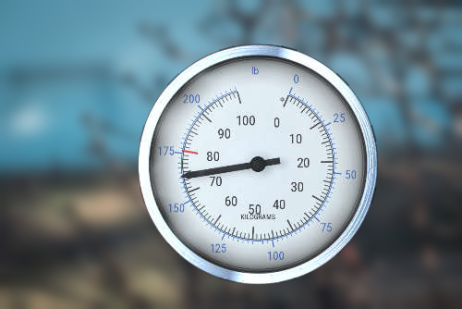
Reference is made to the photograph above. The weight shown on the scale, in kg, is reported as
74 kg
